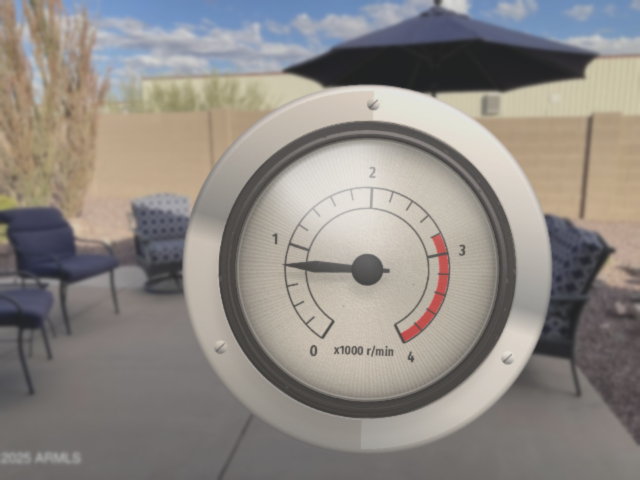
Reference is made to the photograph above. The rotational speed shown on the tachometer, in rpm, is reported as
800 rpm
